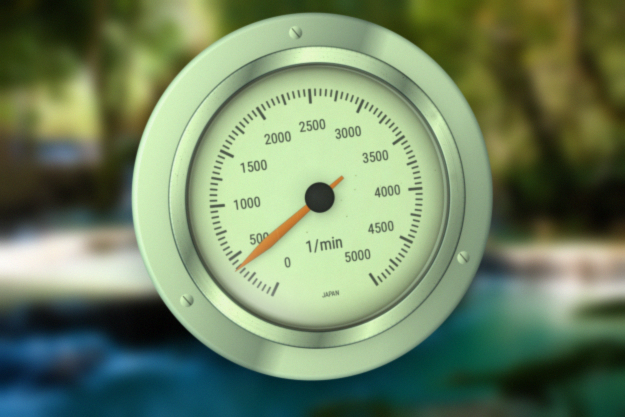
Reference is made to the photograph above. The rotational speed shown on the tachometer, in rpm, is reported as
400 rpm
